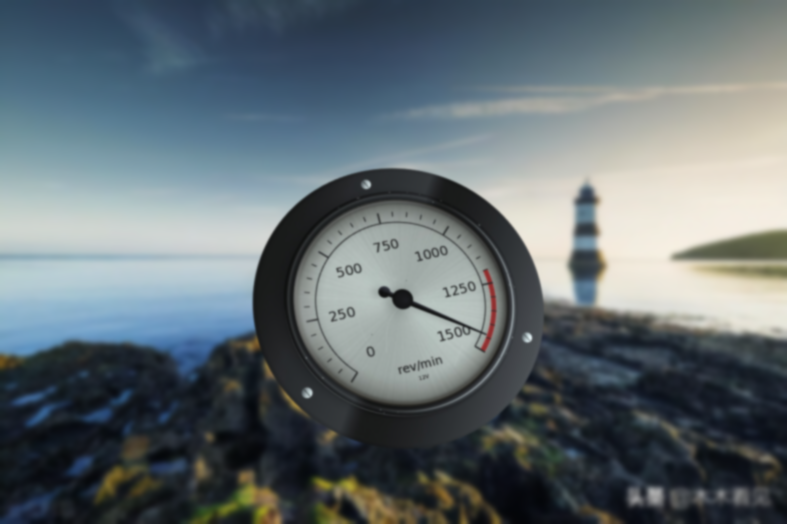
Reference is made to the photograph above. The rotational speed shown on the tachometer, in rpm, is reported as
1450 rpm
